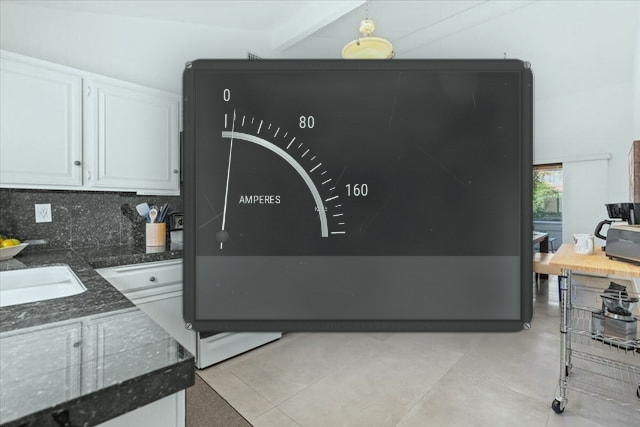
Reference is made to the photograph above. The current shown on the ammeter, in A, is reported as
10 A
